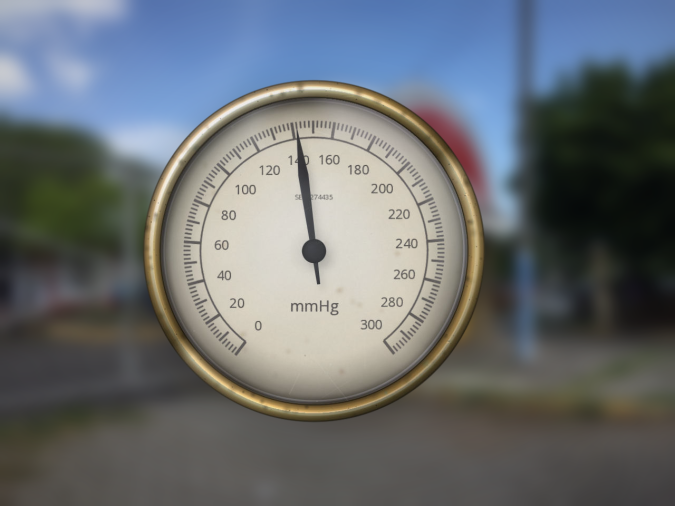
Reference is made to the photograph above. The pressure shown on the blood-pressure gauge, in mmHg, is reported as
142 mmHg
